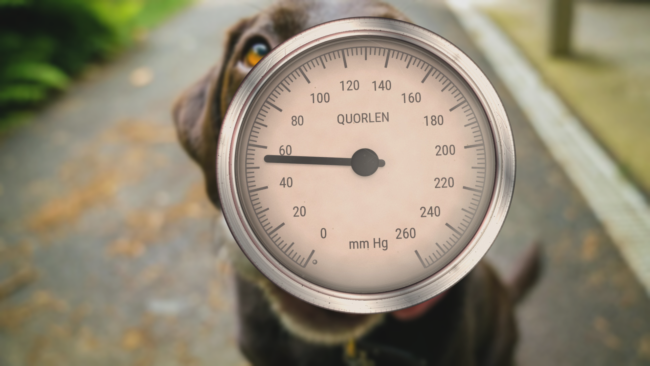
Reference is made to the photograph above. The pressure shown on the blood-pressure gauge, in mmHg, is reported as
54 mmHg
